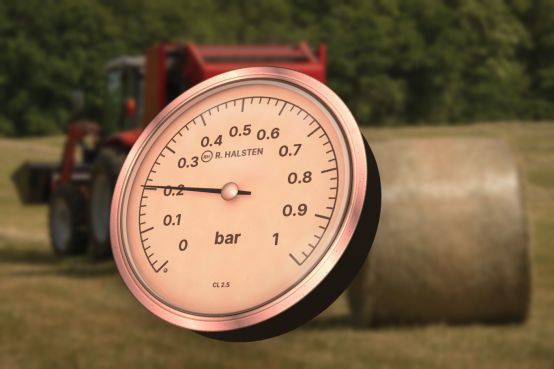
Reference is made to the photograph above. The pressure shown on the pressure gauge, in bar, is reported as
0.2 bar
